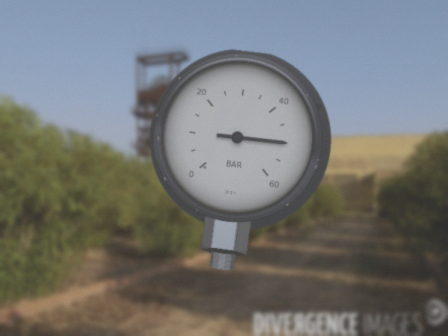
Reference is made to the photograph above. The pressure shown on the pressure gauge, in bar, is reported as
50 bar
